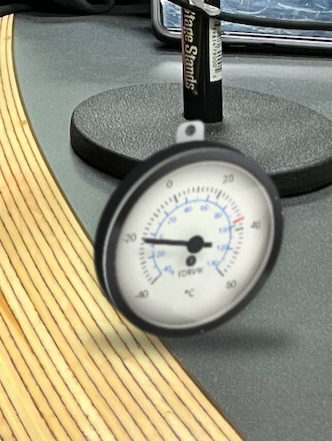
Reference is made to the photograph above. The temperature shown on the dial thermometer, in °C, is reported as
-20 °C
